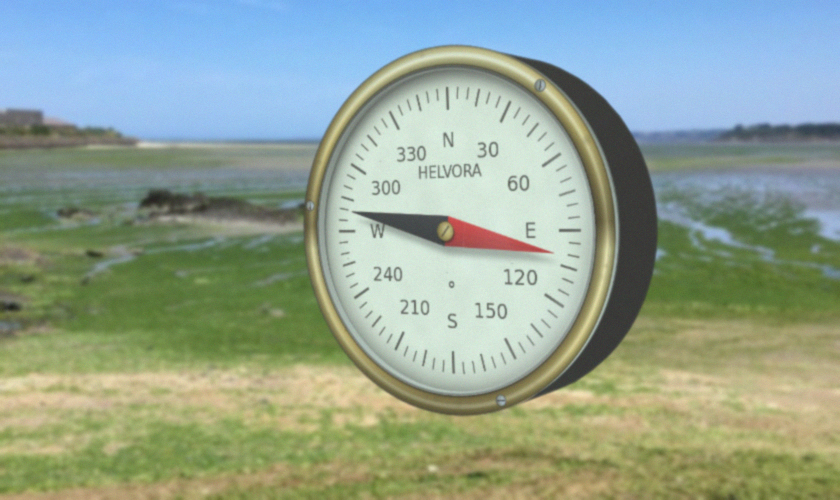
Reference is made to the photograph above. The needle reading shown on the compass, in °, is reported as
100 °
